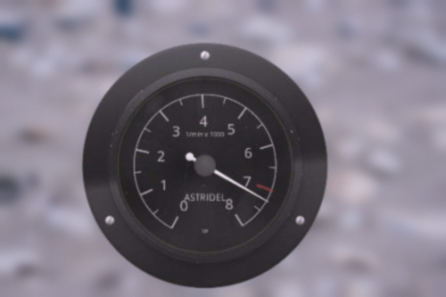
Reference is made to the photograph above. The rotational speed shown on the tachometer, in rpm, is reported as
7250 rpm
